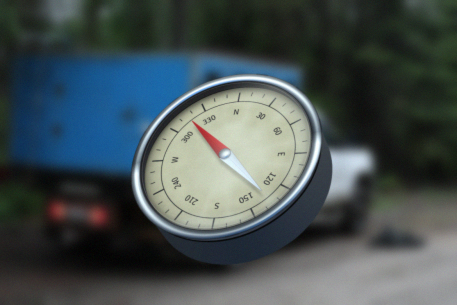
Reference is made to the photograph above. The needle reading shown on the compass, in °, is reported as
315 °
